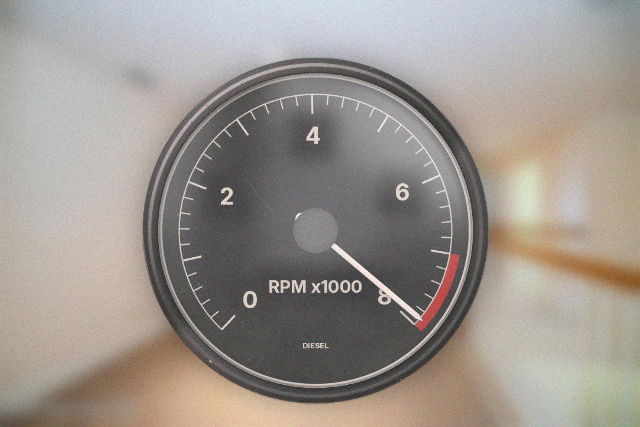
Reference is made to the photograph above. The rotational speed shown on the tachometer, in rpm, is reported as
7900 rpm
